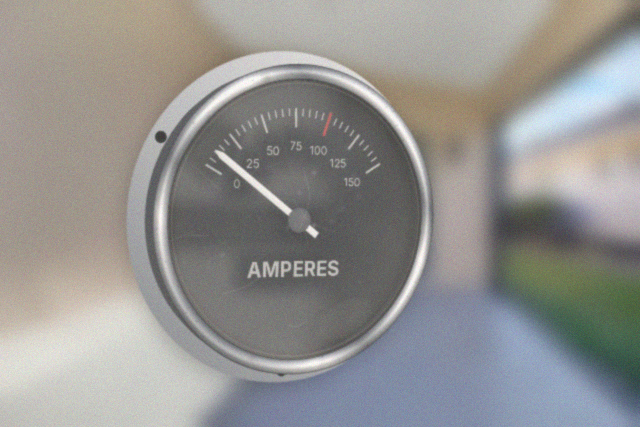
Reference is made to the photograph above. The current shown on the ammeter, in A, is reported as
10 A
